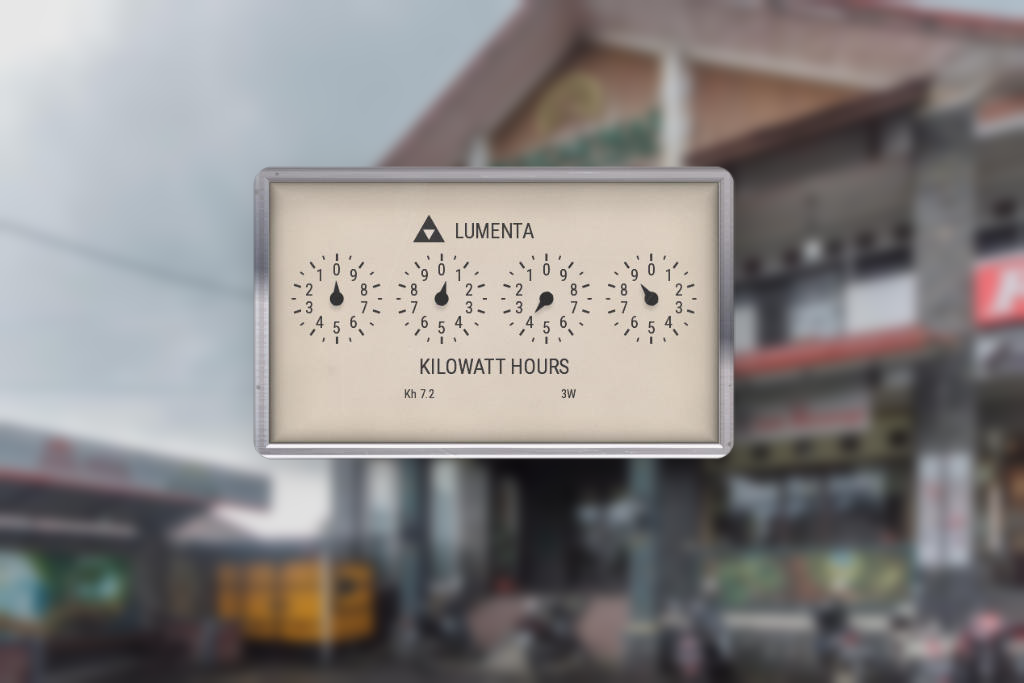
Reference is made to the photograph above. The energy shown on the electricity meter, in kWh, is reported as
39 kWh
